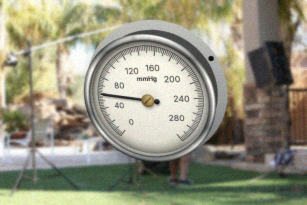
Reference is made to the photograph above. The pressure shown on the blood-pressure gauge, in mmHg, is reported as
60 mmHg
